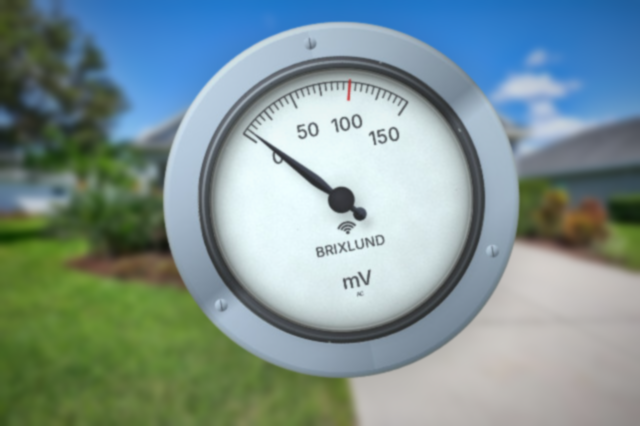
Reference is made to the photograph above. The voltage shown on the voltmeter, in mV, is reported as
5 mV
